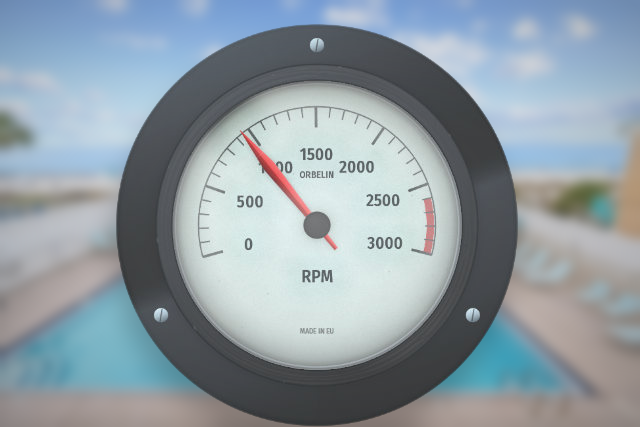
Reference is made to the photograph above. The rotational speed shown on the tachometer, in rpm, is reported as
950 rpm
